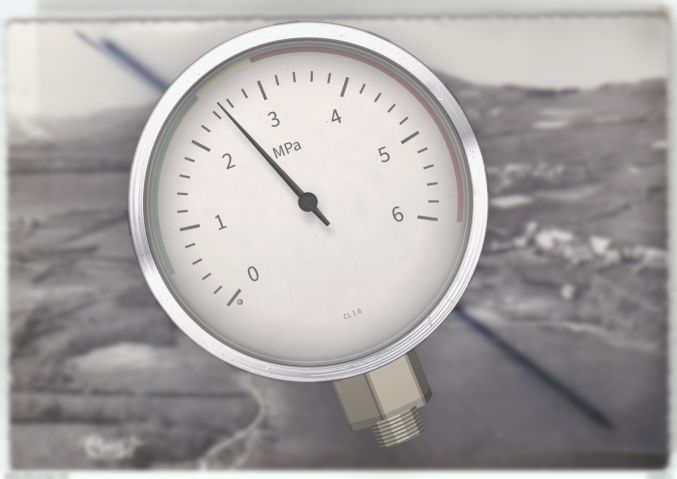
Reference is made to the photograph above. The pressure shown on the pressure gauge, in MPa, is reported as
2.5 MPa
